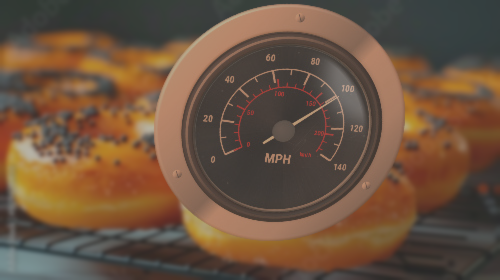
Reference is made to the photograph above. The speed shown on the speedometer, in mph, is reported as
100 mph
